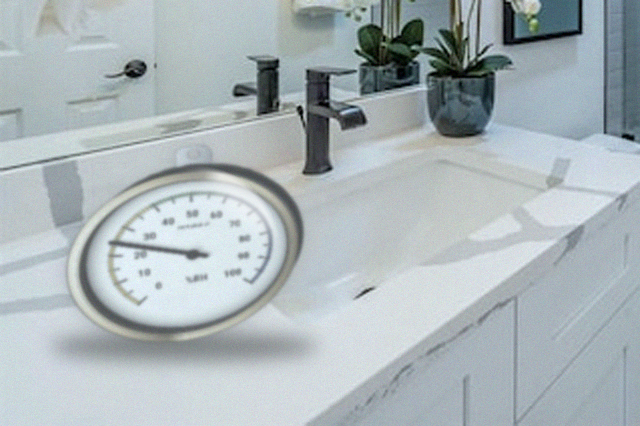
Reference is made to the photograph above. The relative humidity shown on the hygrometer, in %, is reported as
25 %
